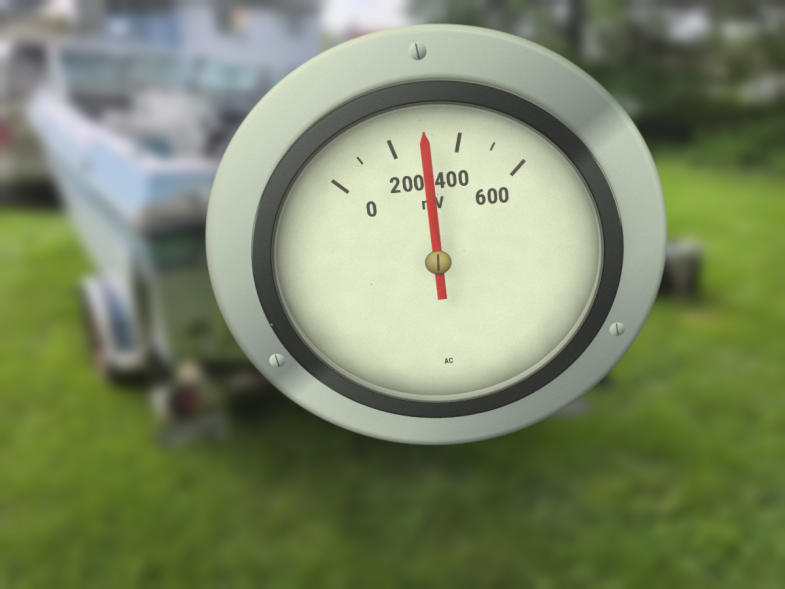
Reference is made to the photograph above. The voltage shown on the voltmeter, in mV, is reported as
300 mV
